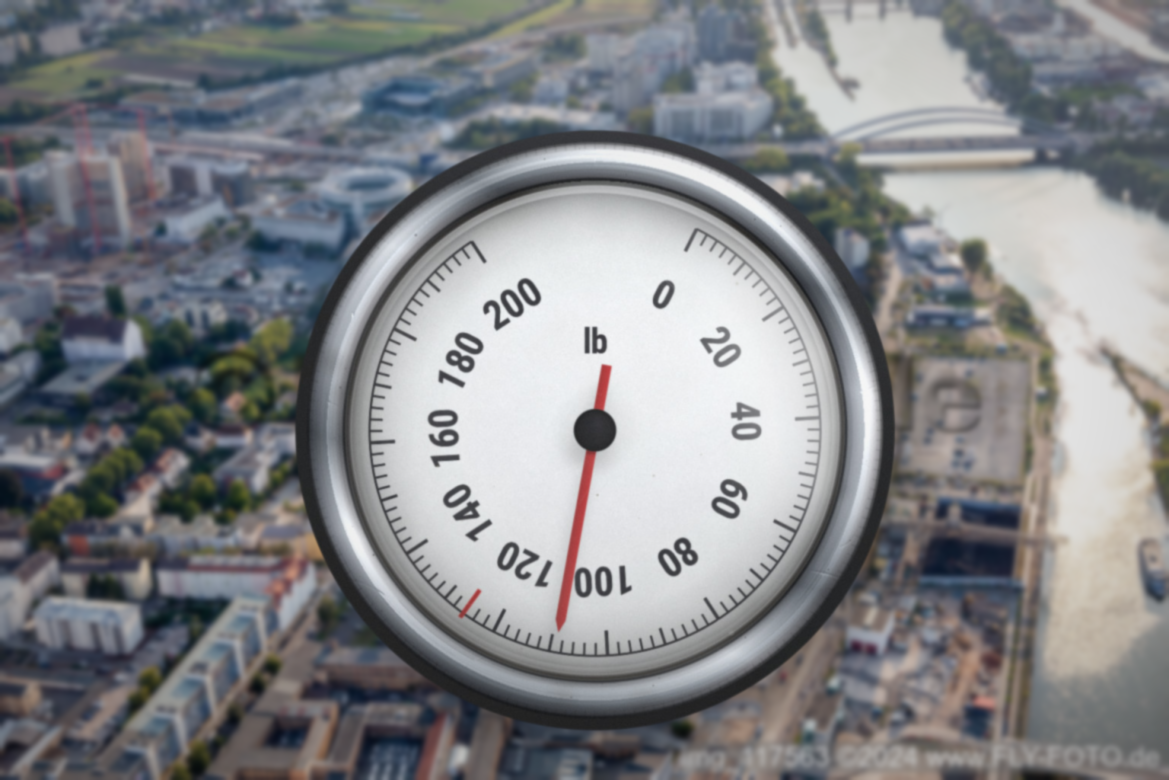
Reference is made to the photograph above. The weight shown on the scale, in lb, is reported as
109 lb
